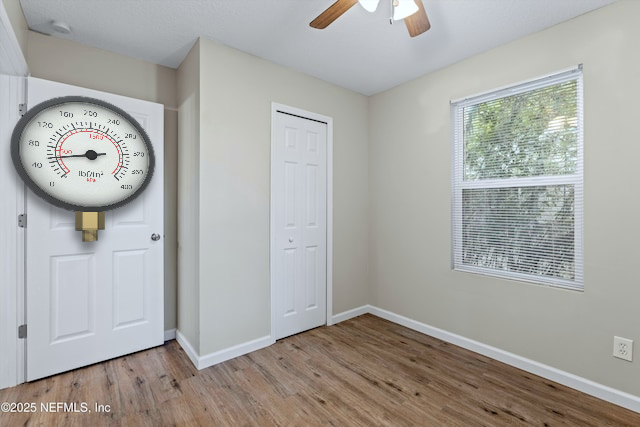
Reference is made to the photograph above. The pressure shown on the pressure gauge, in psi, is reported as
50 psi
